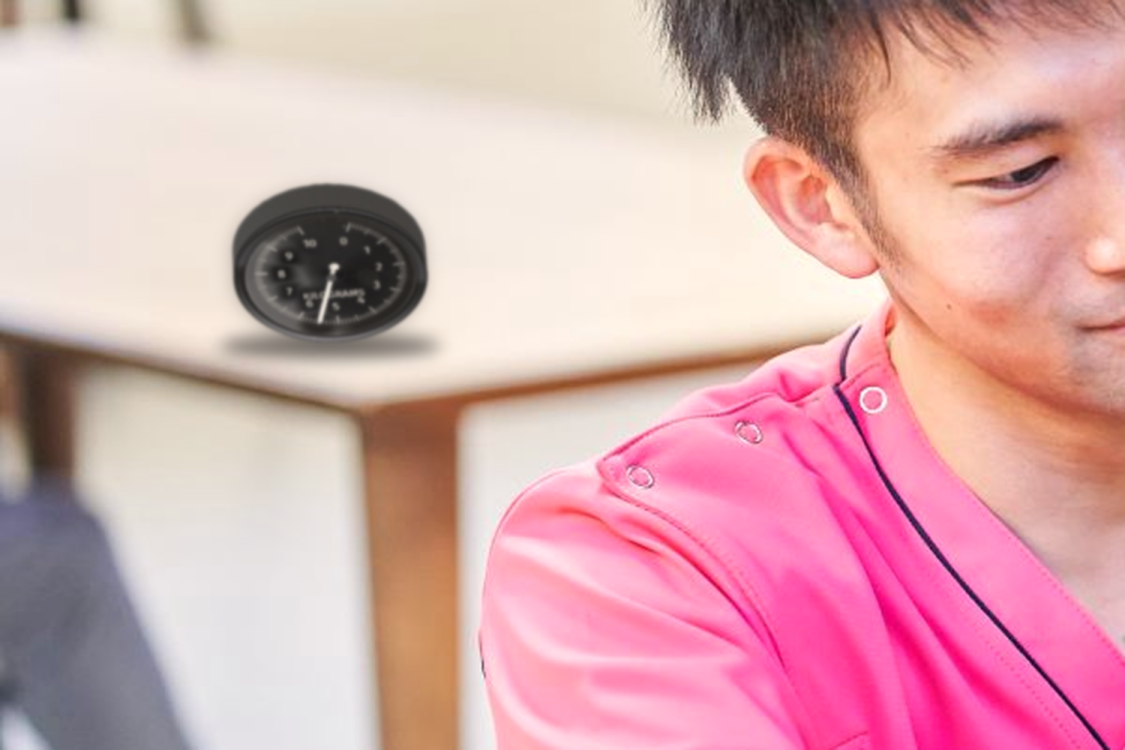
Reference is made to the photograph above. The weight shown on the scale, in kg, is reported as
5.5 kg
